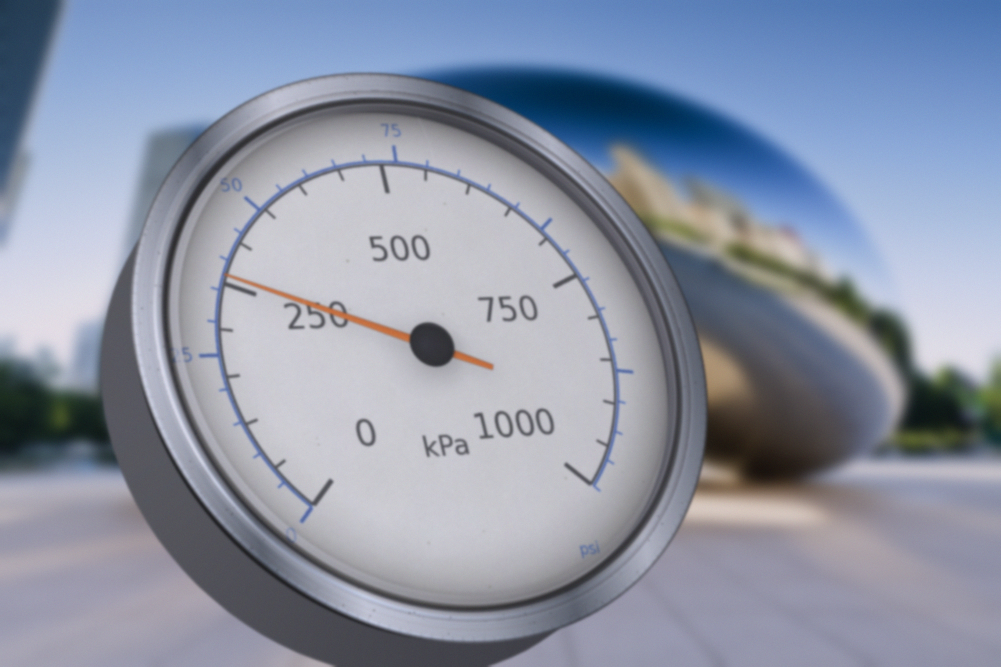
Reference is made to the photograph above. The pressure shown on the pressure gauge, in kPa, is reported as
250 kPa
